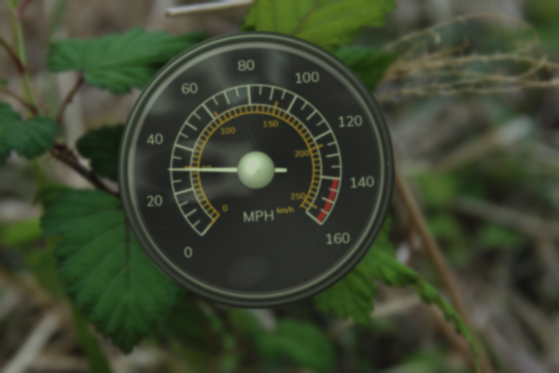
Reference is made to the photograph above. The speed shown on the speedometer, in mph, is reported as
30 mph
